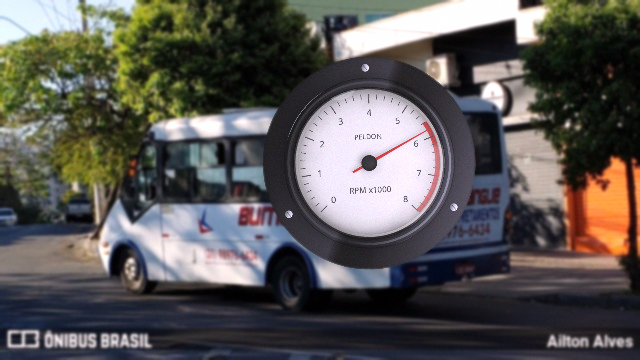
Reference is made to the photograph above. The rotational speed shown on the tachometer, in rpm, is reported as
5800 rpm
